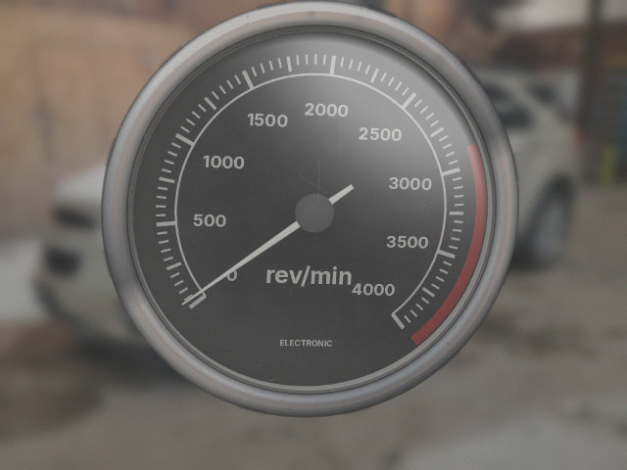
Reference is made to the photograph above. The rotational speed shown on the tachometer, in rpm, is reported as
50 rpm
